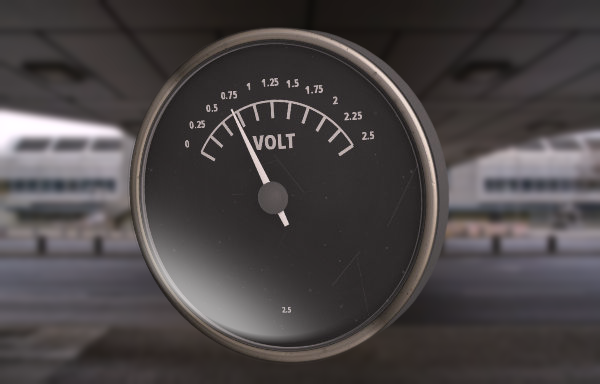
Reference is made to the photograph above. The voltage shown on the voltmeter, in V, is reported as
0.75 V
